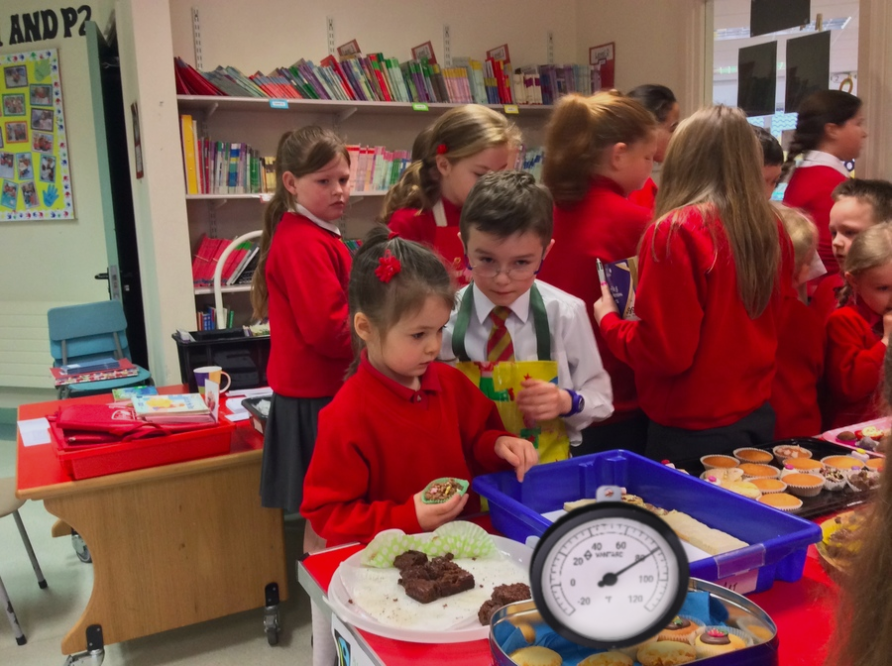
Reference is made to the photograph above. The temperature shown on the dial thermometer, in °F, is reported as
80 °F
